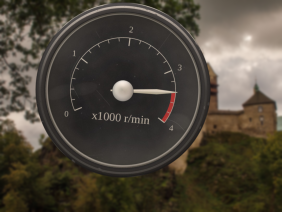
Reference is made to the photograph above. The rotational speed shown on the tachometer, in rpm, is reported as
3400 rpm
